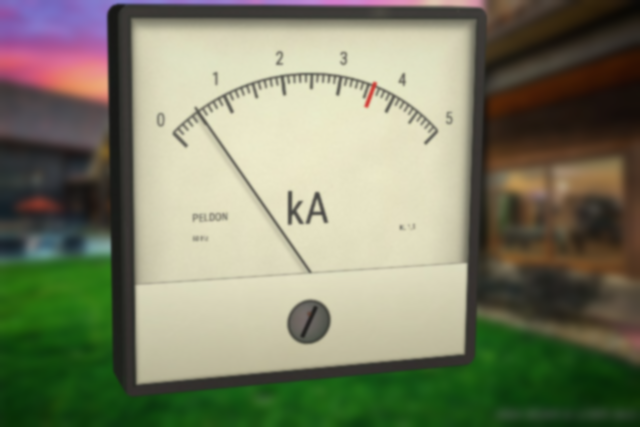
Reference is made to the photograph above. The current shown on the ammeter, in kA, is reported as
0.5 kA
